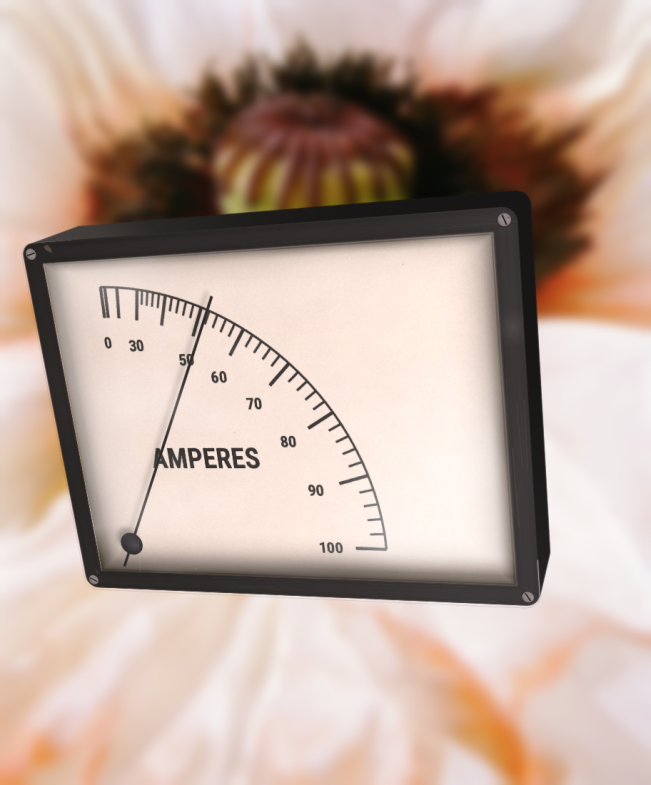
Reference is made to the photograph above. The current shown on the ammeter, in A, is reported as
52 A
